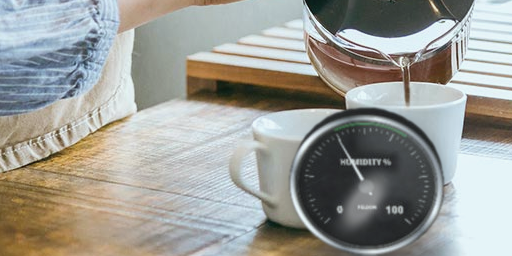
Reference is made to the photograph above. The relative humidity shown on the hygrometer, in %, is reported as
40 %
